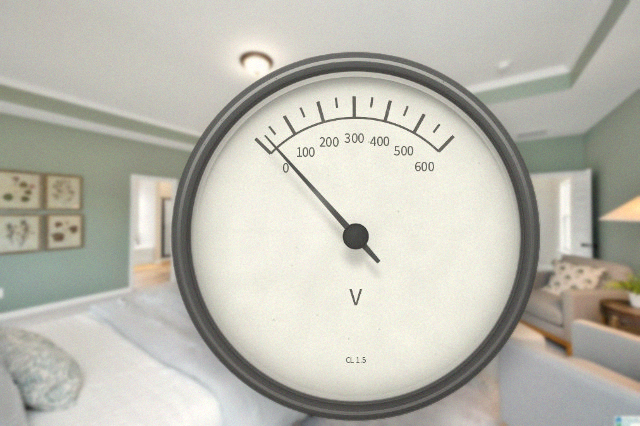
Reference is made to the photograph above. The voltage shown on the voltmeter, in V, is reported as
25 V
